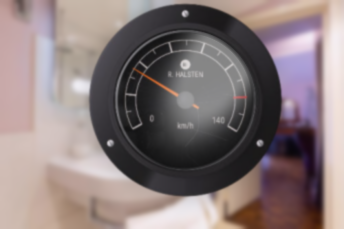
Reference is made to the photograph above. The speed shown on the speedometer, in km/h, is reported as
35 km/h
